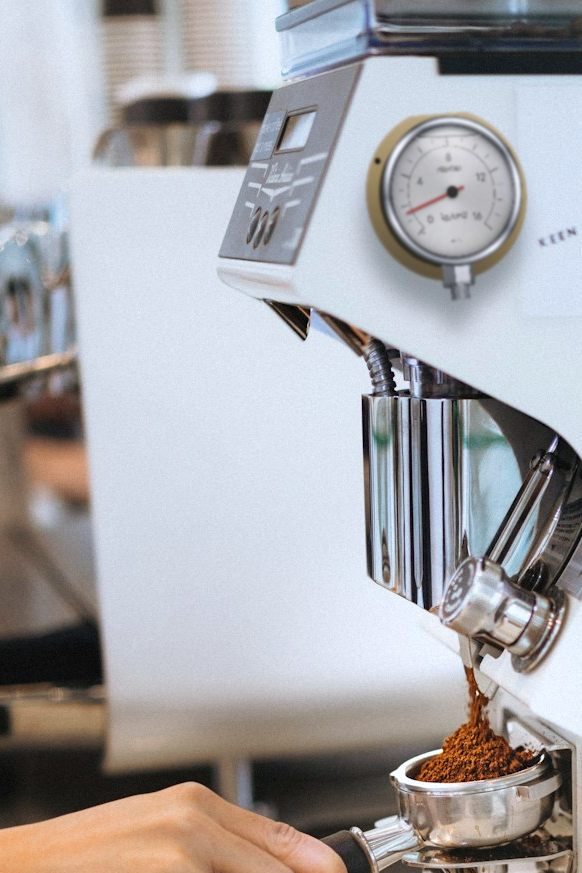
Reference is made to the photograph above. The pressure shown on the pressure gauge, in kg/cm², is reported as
1.5 kg/cm²
